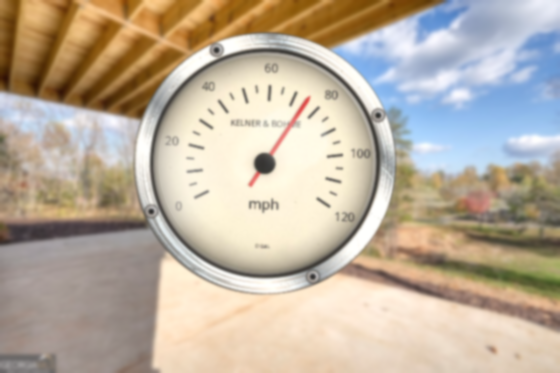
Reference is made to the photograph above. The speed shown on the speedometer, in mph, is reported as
75 mph
